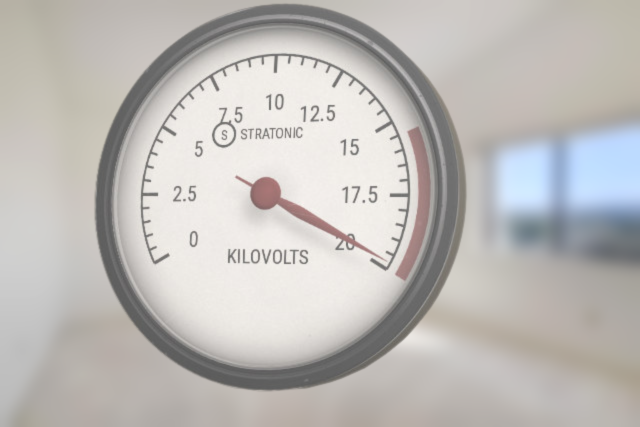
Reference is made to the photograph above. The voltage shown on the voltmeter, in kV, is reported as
19.75 kV
